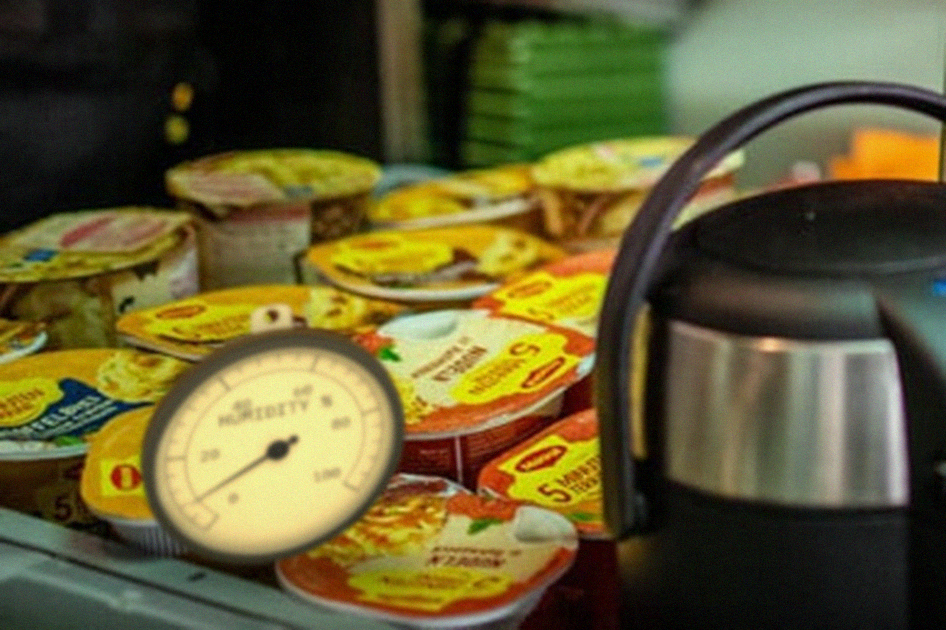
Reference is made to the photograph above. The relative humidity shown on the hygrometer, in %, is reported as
8 %
